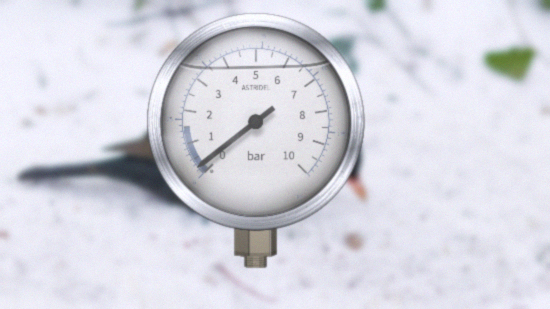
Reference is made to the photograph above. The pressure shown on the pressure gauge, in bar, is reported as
0.25 bar
